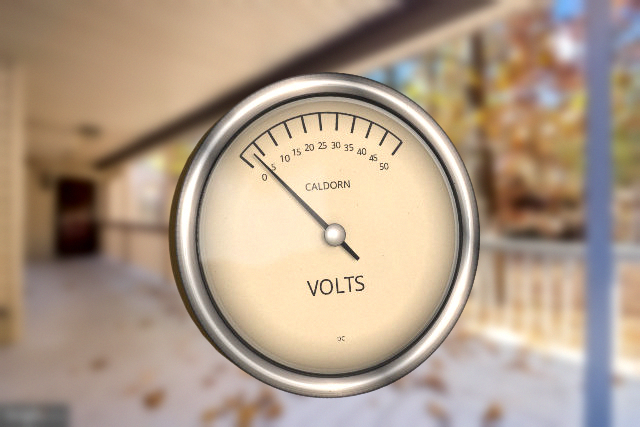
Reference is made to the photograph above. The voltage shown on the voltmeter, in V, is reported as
2.5 V
